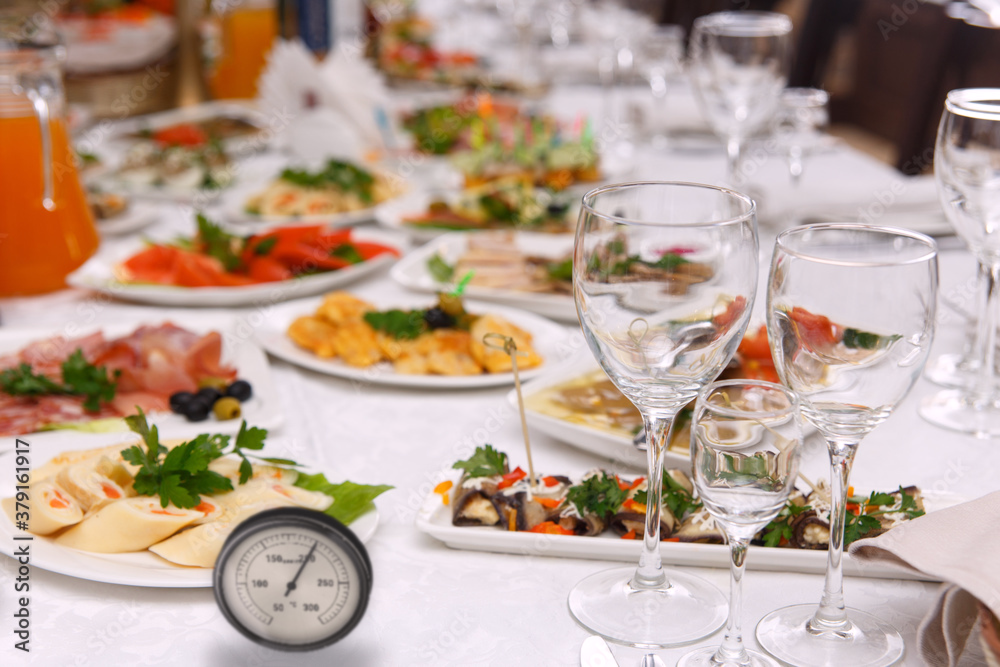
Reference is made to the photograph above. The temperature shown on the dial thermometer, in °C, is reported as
200 °C
